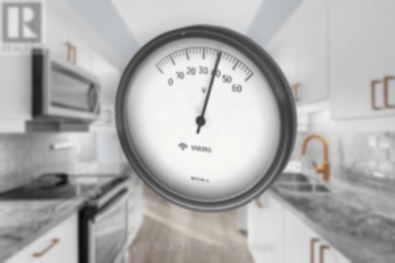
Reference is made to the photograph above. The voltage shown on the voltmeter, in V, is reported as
40 V
